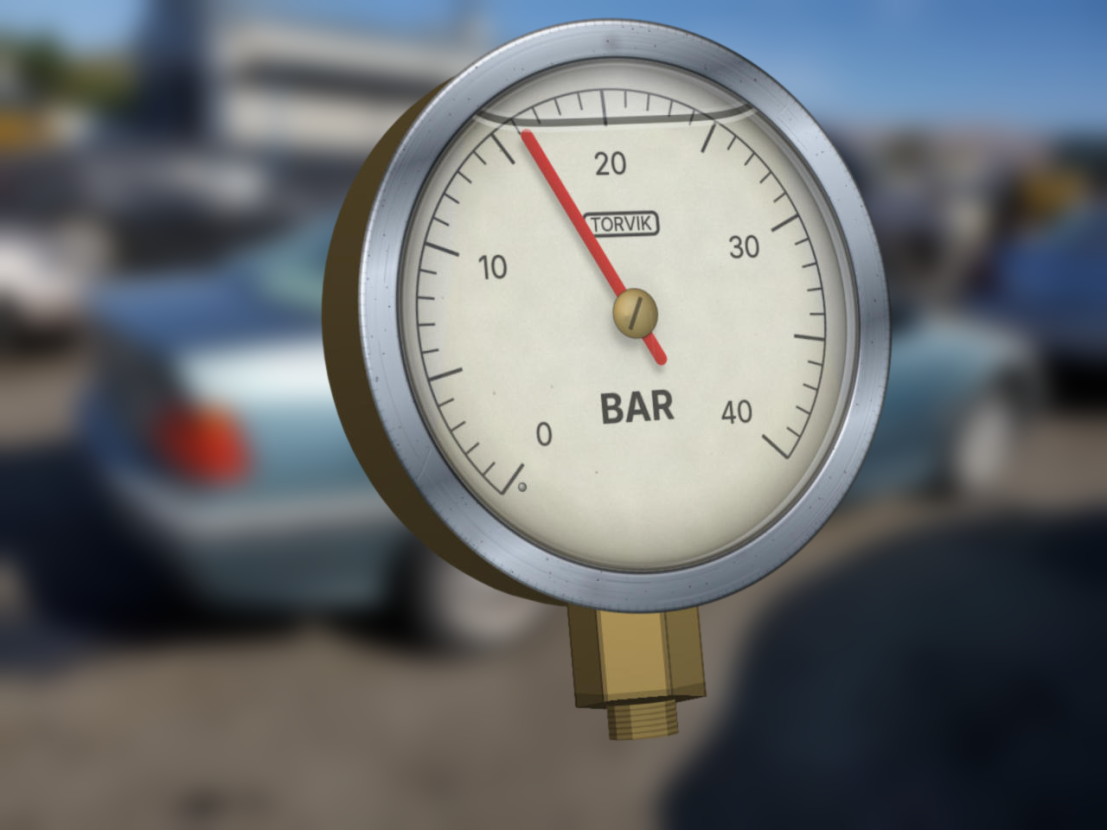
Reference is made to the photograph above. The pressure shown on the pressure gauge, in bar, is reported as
16 bar
